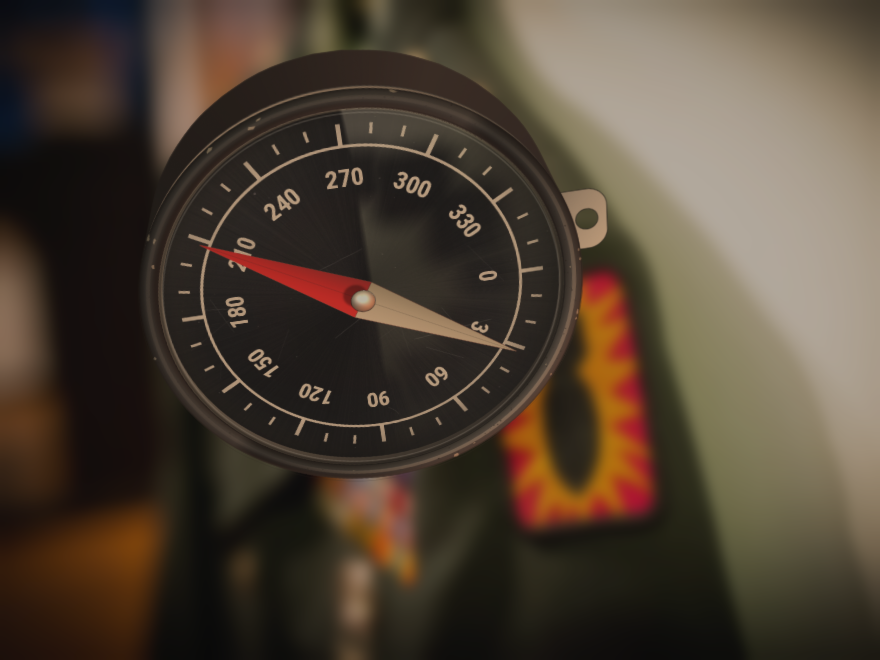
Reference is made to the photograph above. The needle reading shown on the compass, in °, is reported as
210 °
